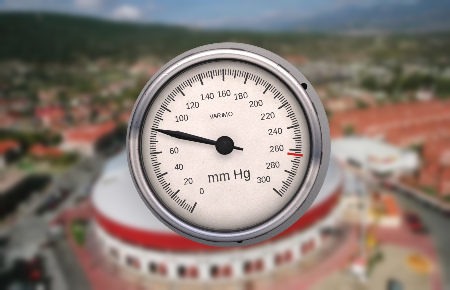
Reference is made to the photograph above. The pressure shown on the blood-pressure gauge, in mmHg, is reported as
80 mmHg
